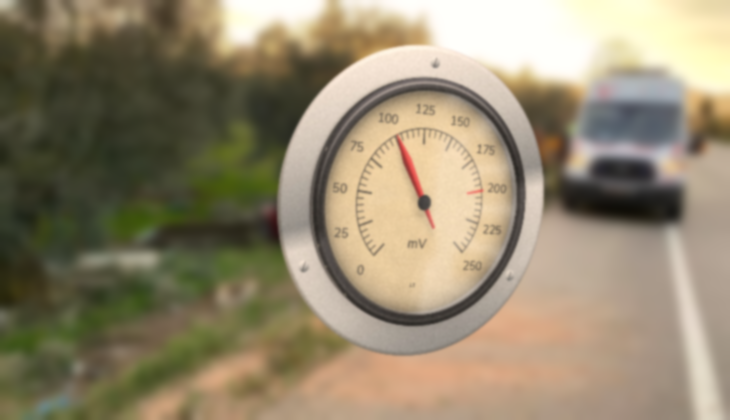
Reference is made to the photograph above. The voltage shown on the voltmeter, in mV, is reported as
100 mV
